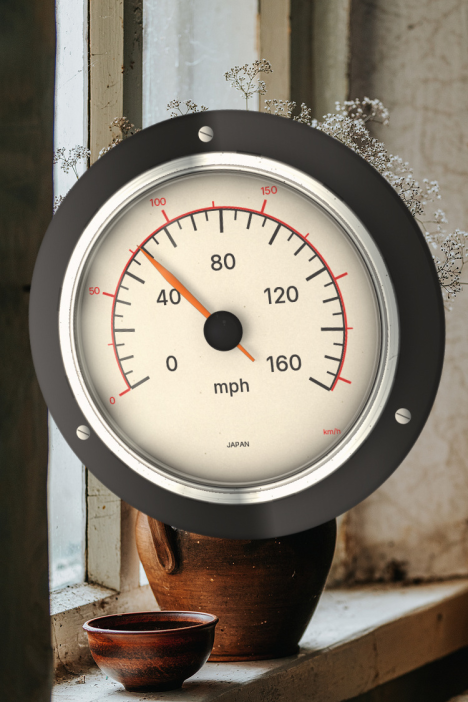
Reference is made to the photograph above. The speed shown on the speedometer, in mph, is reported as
50 mph
